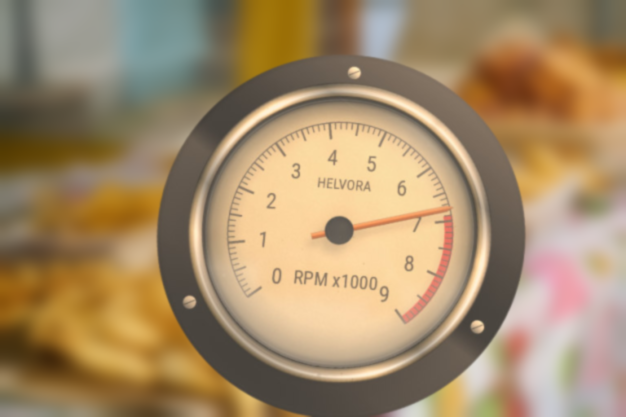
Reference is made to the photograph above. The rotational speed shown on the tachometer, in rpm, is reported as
6800 rpm
